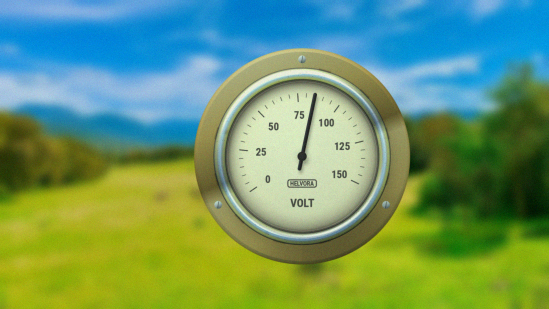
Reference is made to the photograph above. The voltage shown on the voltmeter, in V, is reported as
85 V
